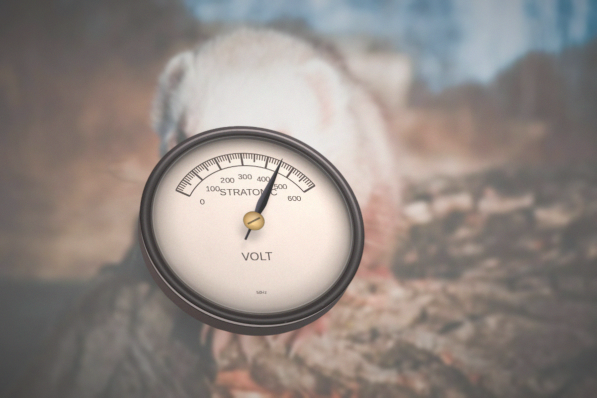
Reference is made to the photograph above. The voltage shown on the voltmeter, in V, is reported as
450 V
